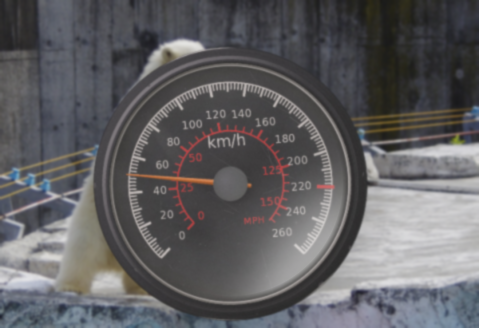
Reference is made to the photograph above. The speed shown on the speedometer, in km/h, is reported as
50 km/h
